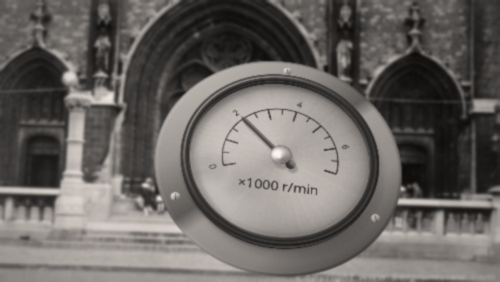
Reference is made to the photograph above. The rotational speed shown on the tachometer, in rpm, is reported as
2000 rpm
